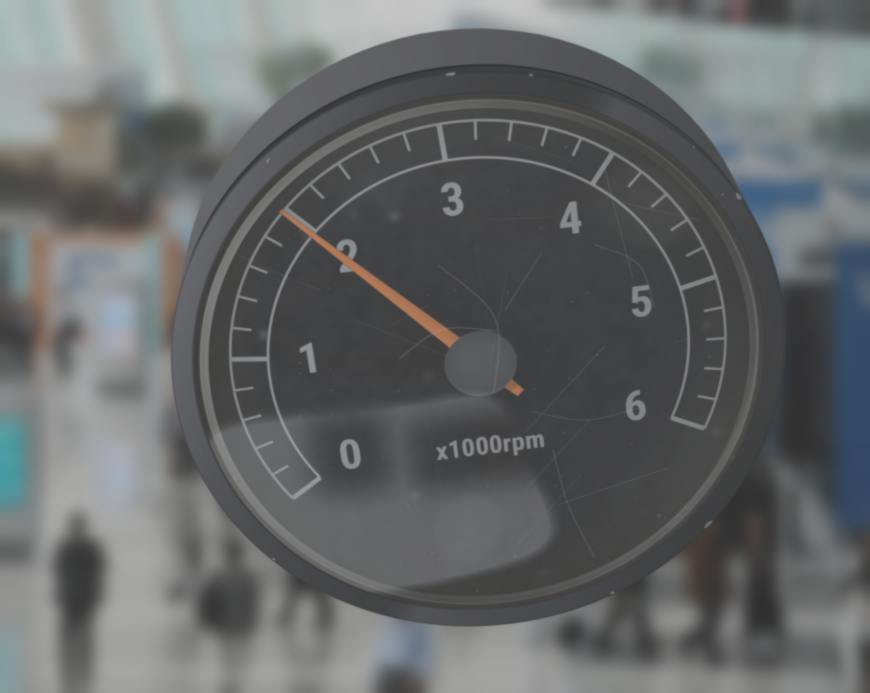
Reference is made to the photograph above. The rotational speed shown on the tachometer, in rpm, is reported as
2000 rpm
